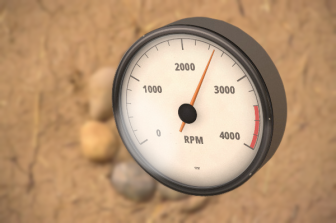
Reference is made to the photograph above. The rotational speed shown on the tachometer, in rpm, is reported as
2500 rpm
